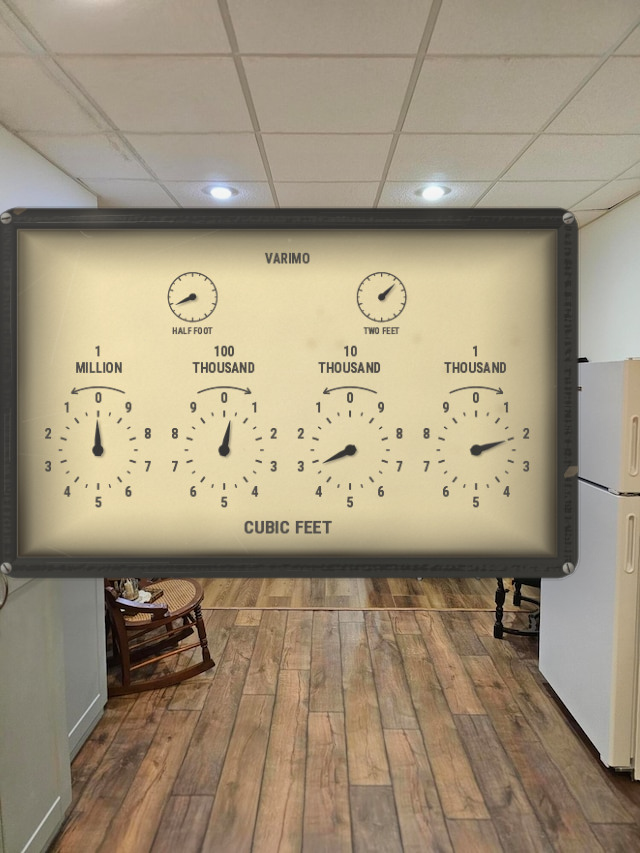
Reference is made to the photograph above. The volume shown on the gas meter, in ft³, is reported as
3200 ft³
